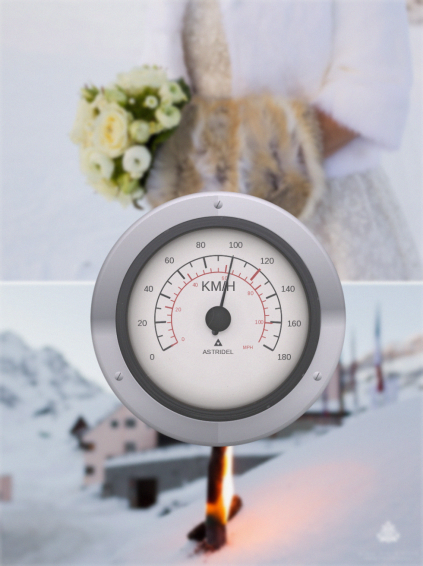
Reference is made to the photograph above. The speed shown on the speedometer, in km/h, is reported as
100 km/h
